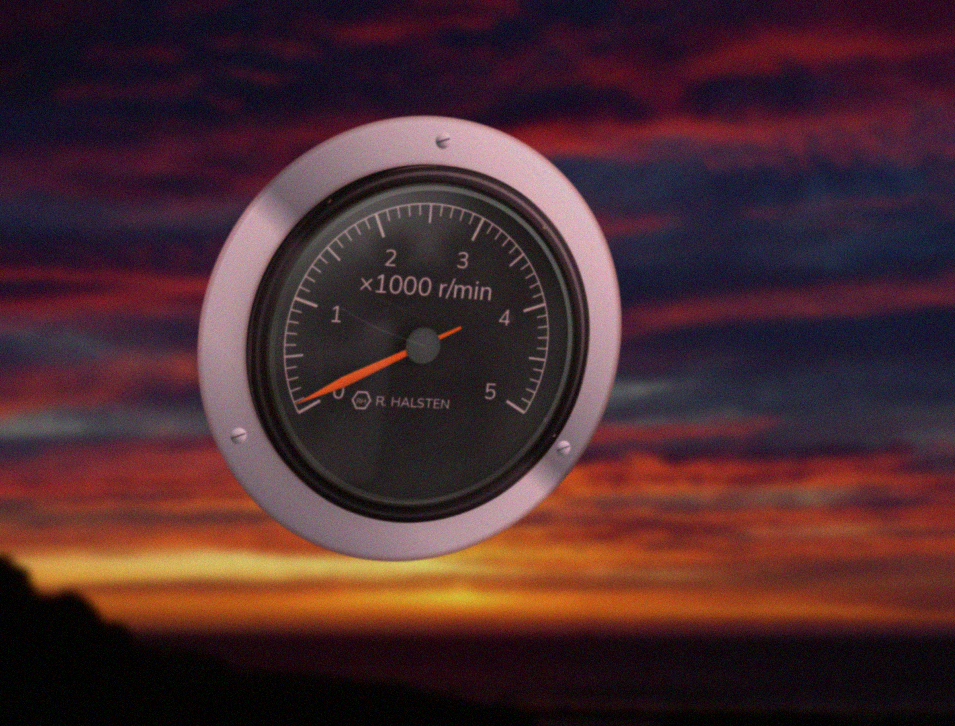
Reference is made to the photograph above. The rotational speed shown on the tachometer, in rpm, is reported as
100 rpm
